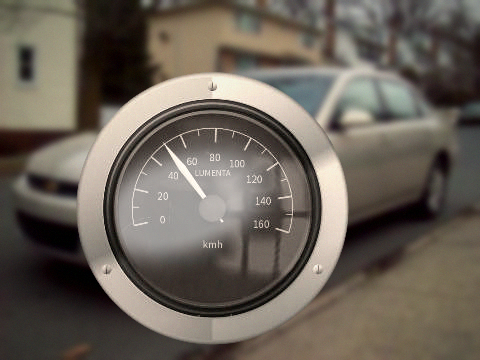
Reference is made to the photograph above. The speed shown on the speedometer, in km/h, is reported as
50 km/h
